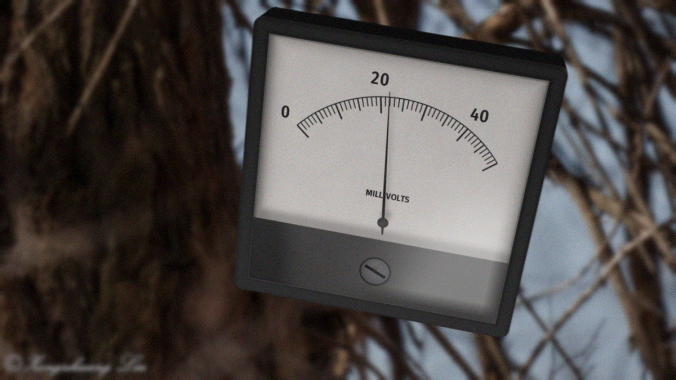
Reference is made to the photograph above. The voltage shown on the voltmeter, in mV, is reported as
22 mV
